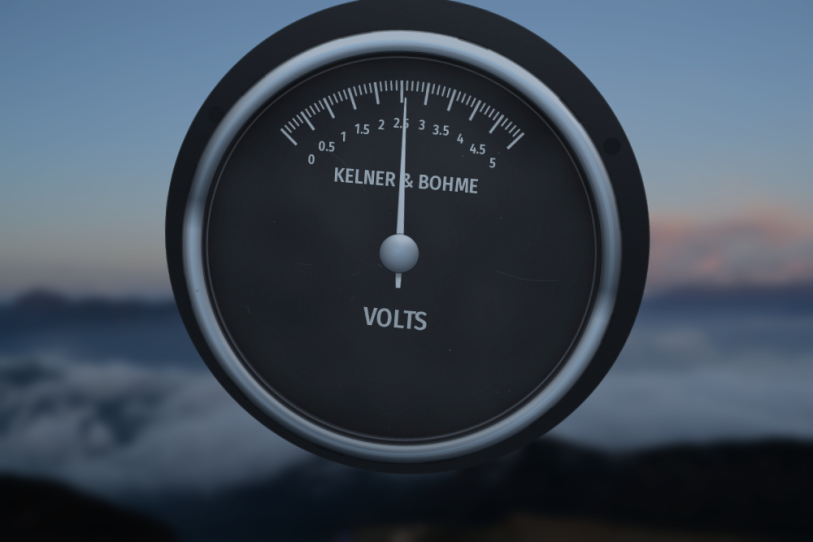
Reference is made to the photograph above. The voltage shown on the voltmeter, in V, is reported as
2.6 V
